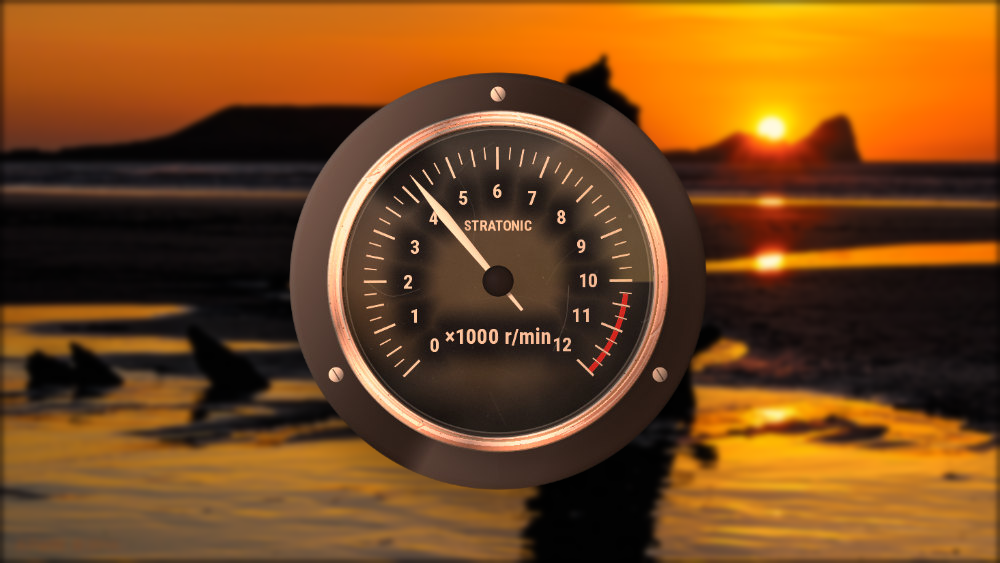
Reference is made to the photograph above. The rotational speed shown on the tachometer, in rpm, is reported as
4250 rpm
